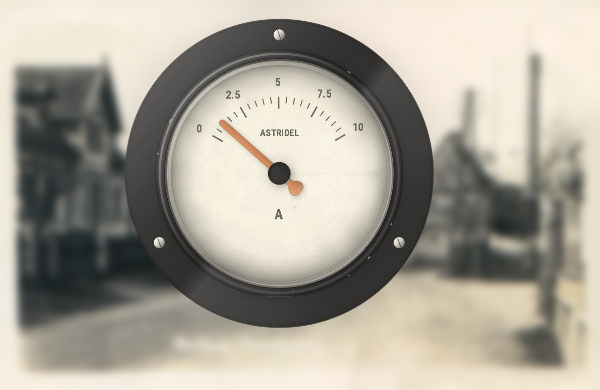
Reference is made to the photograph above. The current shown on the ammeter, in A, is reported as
1 A
